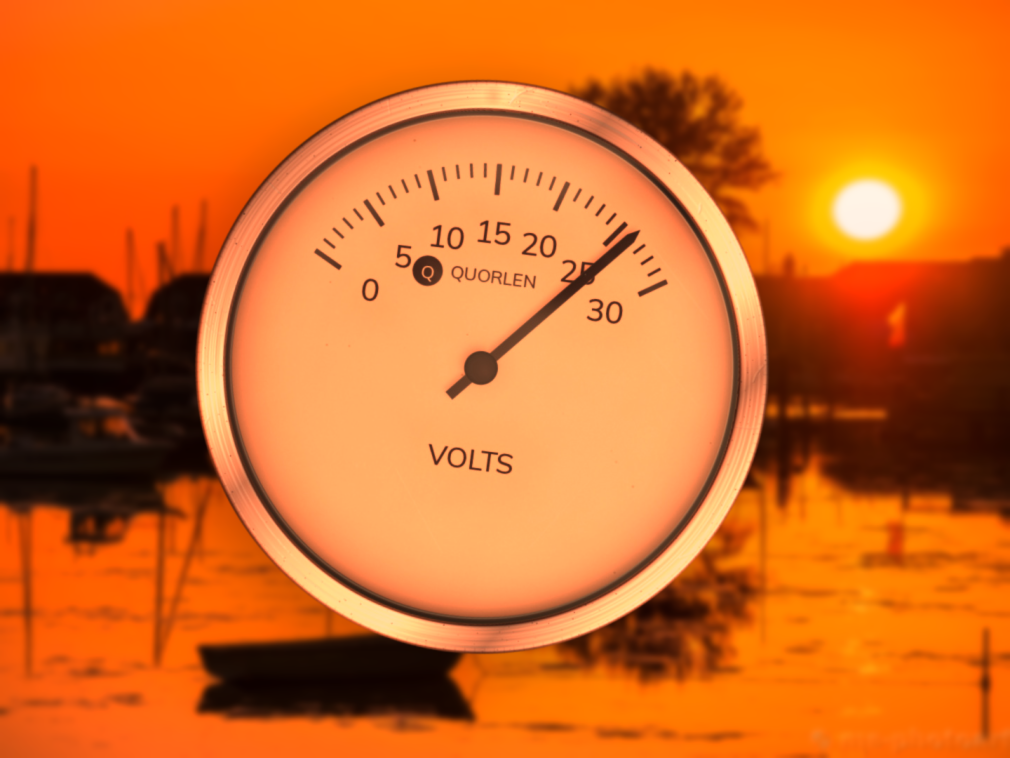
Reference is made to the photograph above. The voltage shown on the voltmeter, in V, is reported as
26 V
